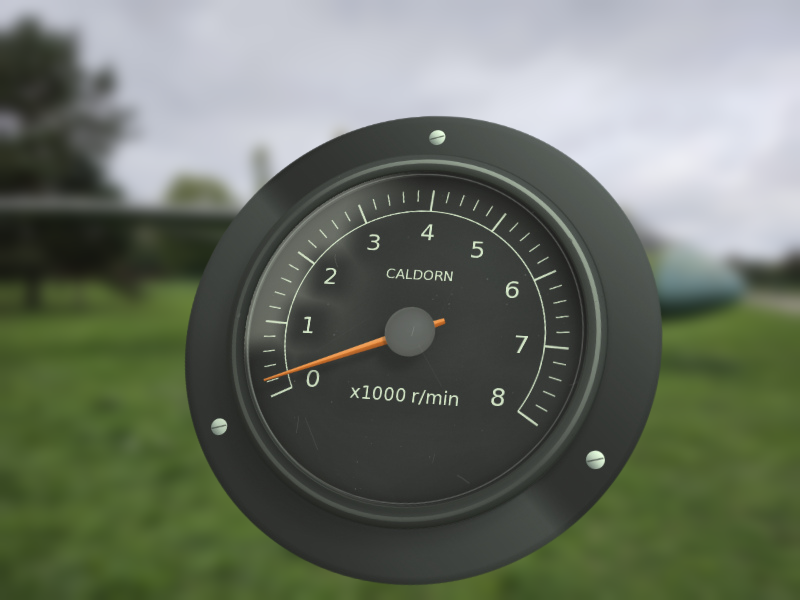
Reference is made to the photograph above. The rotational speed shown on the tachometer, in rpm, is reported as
200 rpm
